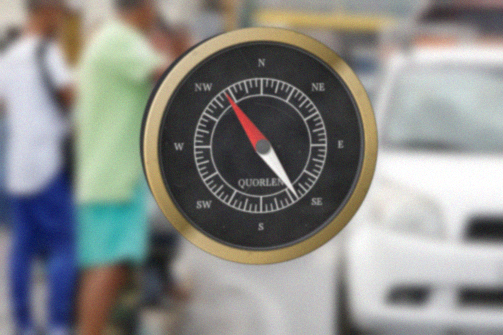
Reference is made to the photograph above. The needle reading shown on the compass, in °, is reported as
325 °
